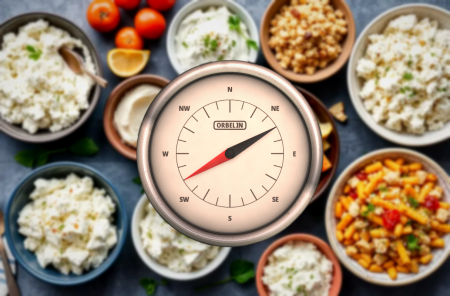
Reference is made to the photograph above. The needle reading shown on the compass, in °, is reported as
240 °
